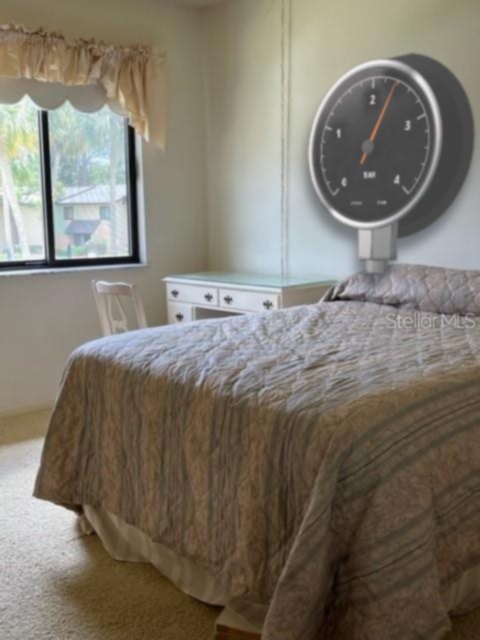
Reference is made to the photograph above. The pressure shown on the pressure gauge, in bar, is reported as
2.4 bar
